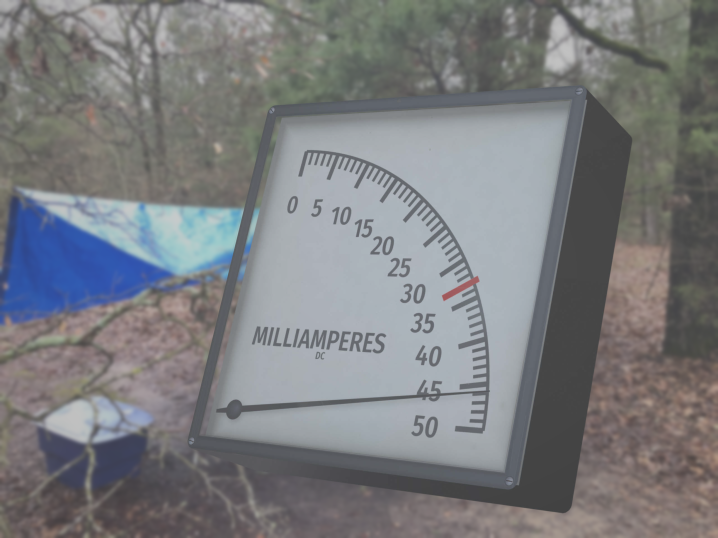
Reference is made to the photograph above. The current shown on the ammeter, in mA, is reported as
46 mA
